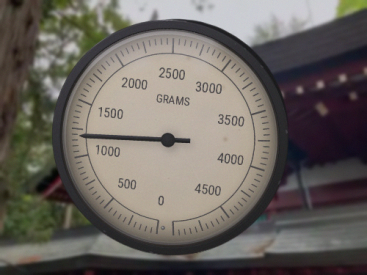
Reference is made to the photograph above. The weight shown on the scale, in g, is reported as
1200 g
